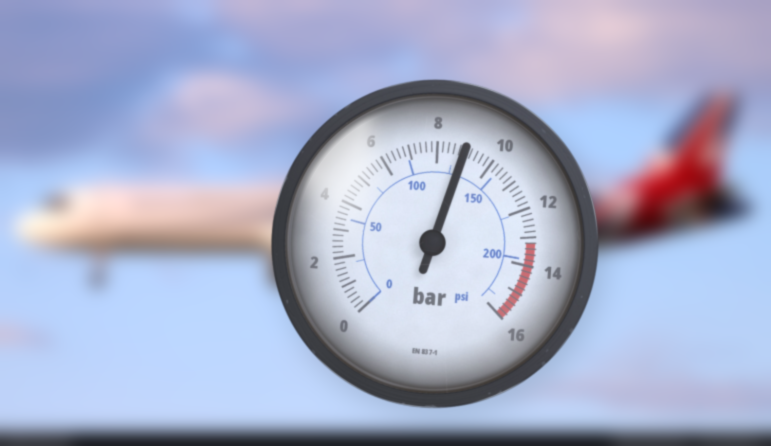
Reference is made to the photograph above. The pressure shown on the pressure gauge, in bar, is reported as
9 bar
